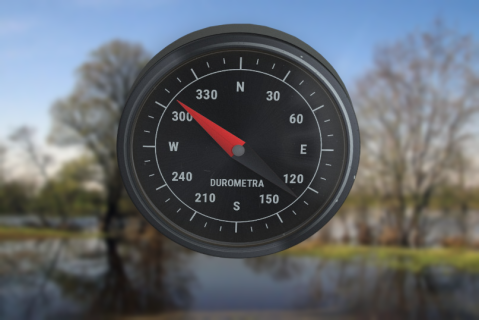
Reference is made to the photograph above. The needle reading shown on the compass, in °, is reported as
310 °
